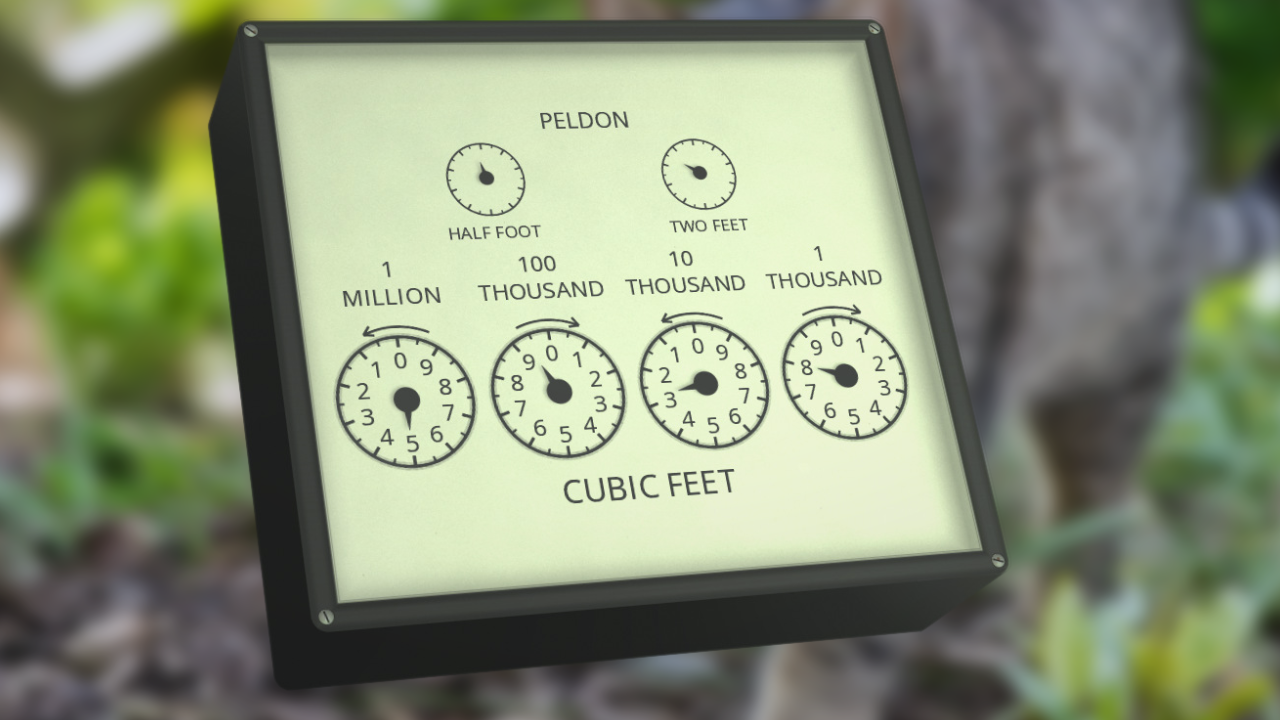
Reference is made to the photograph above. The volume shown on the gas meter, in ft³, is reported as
492800 ft³
